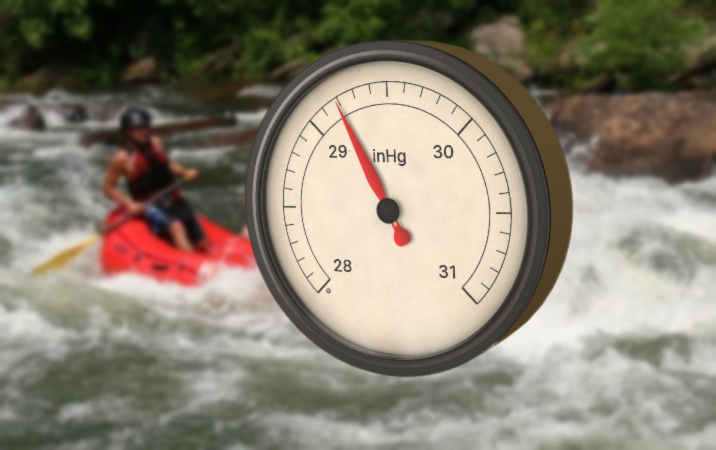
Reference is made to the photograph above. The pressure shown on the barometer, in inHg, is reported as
29.2 inHg
